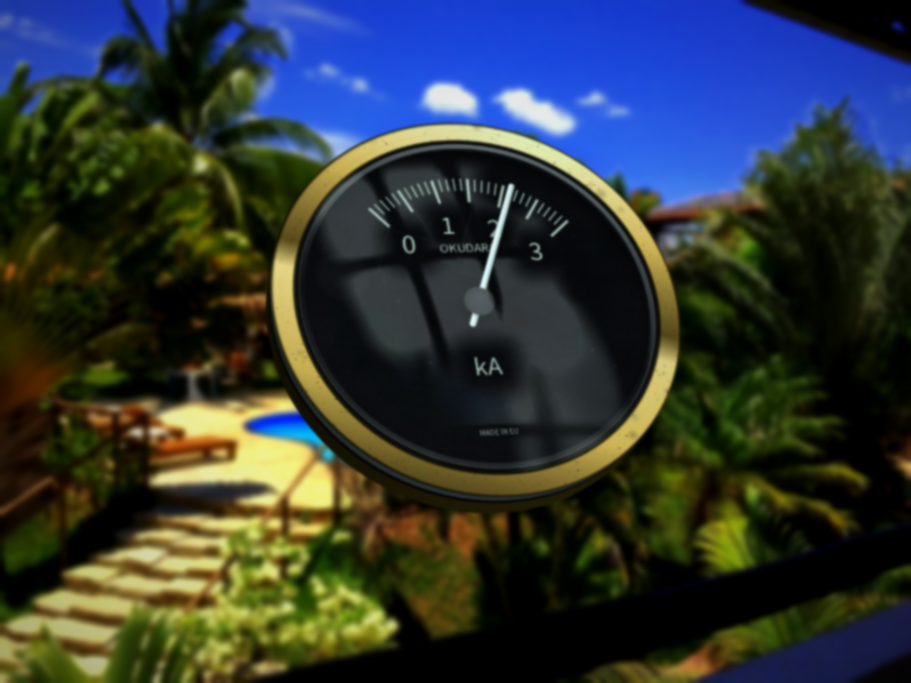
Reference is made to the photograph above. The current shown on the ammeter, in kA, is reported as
2.1 kA
